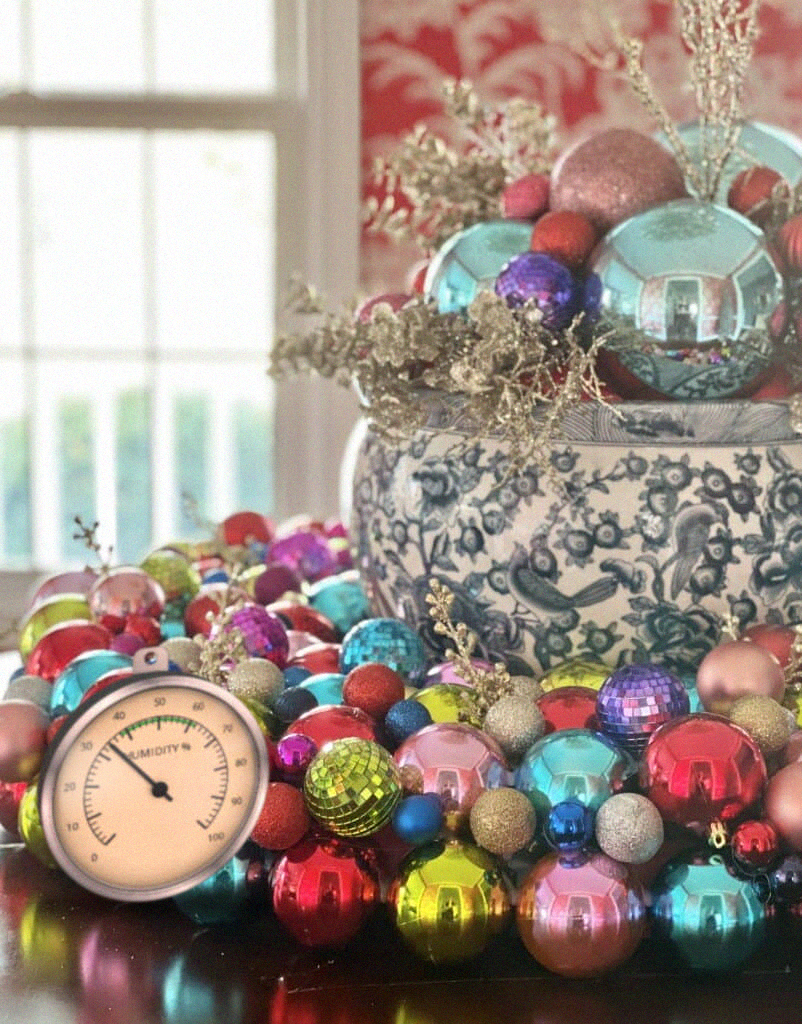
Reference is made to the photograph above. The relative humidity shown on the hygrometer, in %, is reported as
34 %
